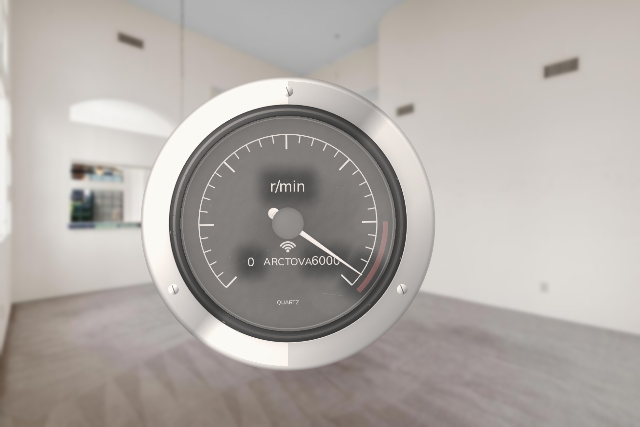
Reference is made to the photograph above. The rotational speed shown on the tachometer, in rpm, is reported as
5800 rpm
